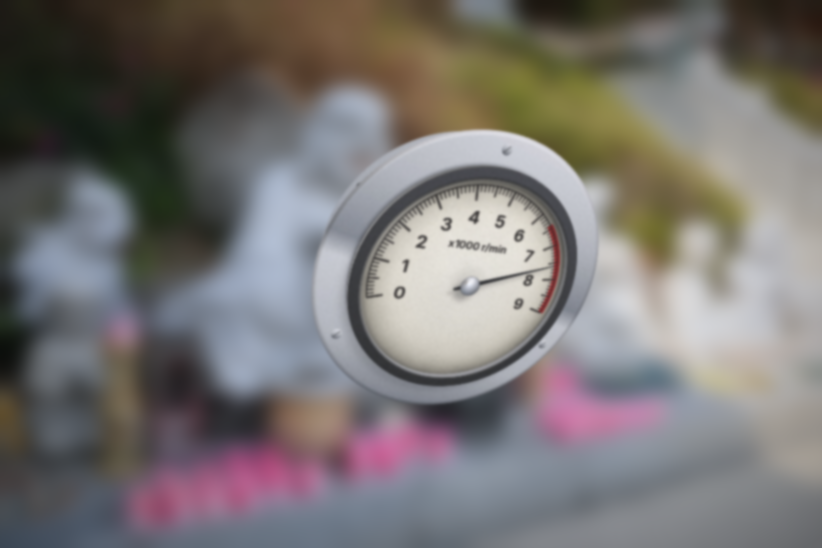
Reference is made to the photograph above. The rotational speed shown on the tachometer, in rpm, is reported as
7500 rpm
